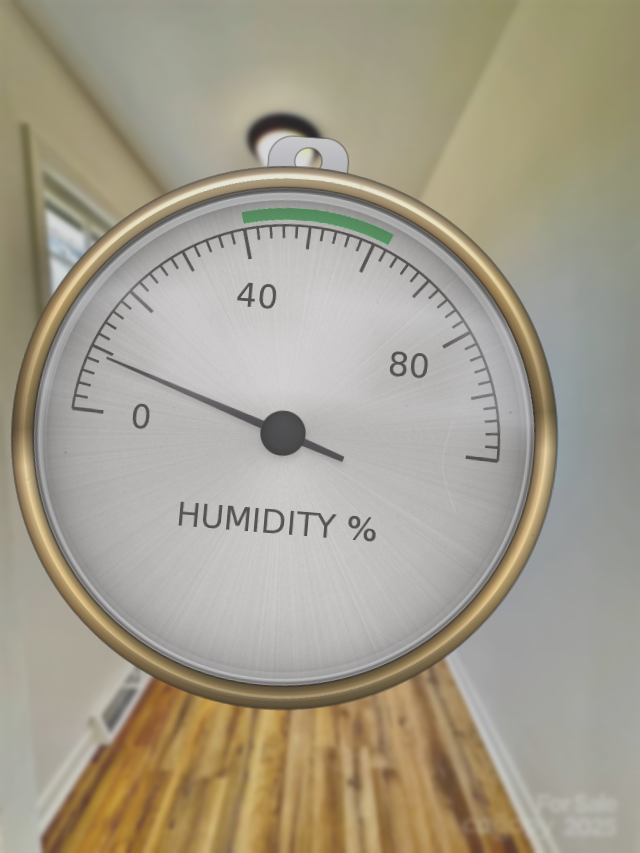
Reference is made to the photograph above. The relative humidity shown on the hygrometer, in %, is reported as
9 %
